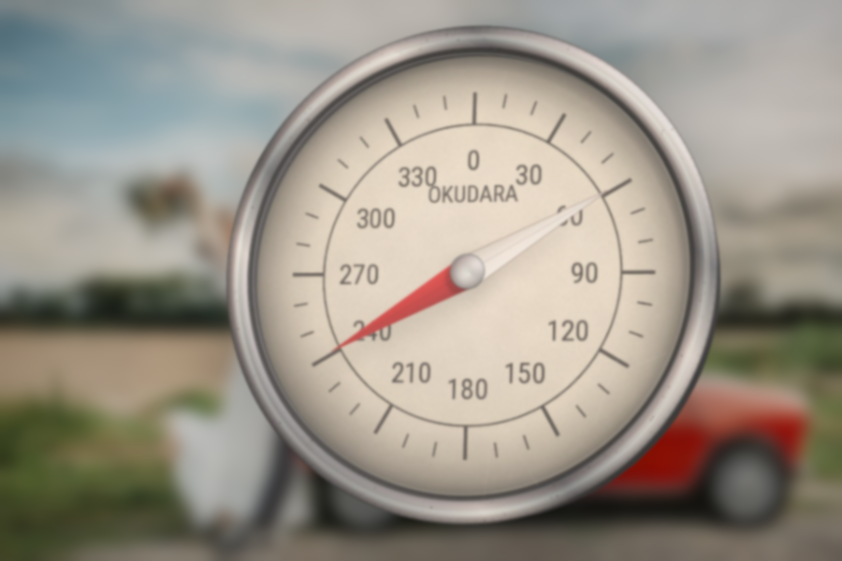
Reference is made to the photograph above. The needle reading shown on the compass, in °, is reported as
240 °
